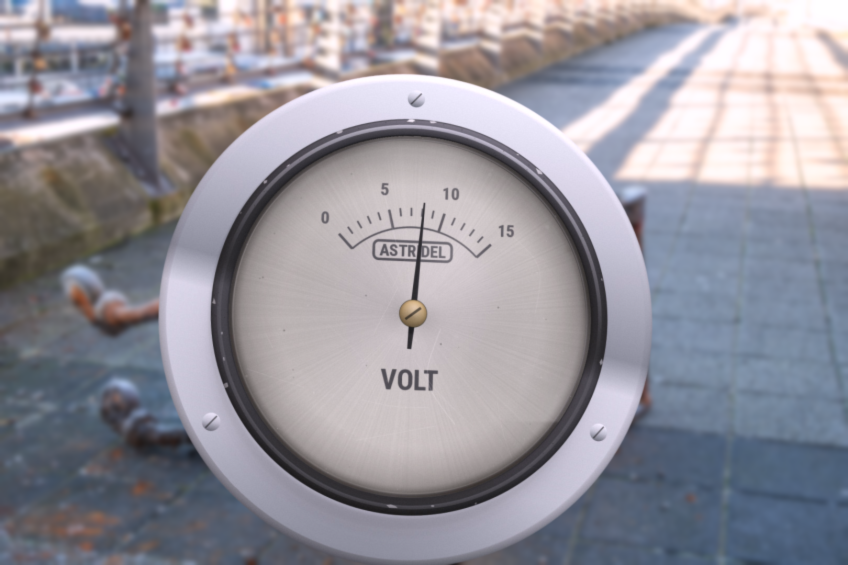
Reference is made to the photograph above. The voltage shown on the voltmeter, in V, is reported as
8 V
